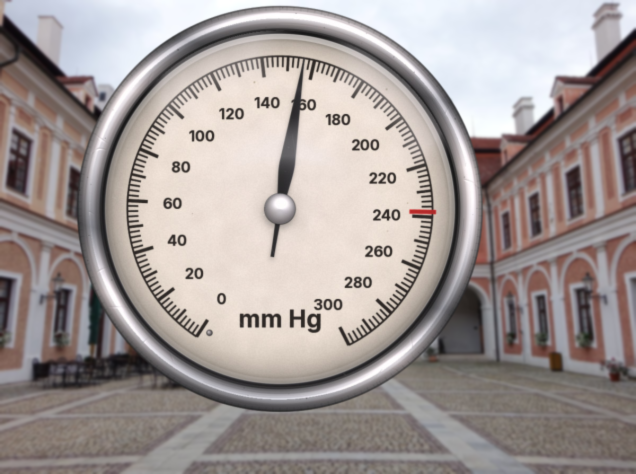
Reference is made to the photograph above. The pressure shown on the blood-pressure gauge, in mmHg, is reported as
156 mmHg
